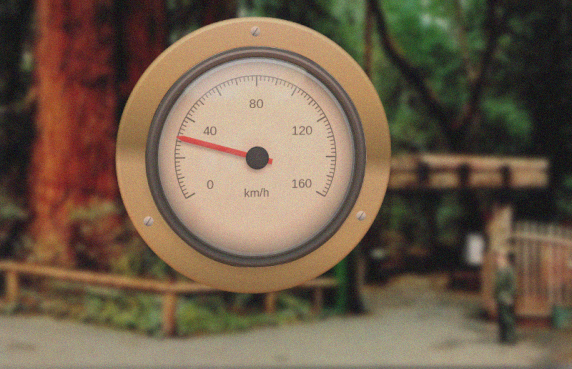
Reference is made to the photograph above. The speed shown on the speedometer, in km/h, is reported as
30 km/h
